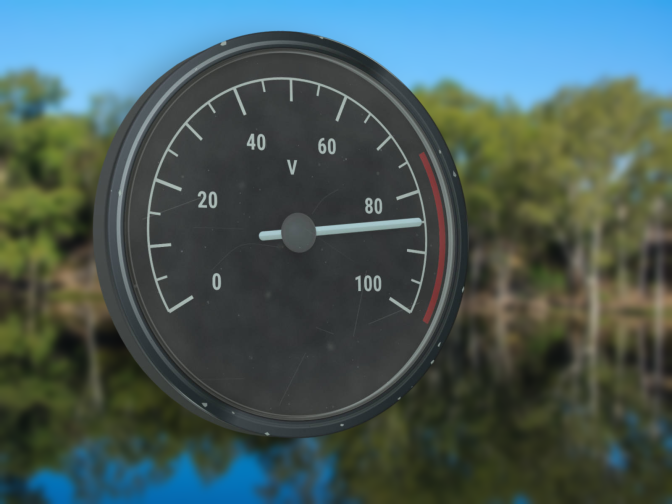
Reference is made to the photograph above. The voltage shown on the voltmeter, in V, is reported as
85 V
